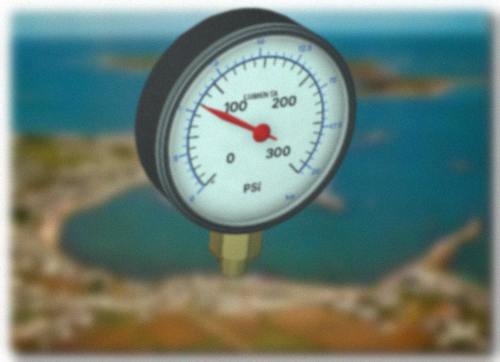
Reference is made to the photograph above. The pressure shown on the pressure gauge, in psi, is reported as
80 psi
